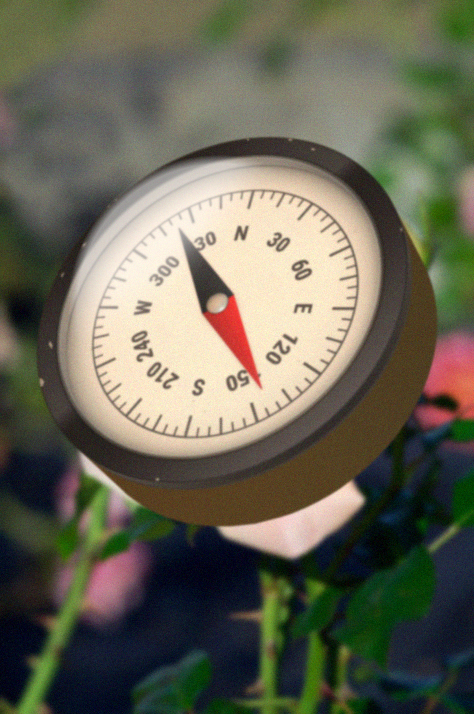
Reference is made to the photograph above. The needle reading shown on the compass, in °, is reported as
142.5 °
